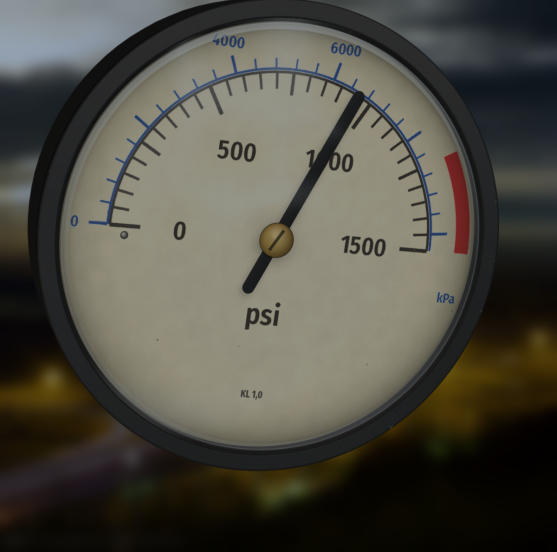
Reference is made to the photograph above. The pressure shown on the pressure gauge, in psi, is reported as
950 psi
